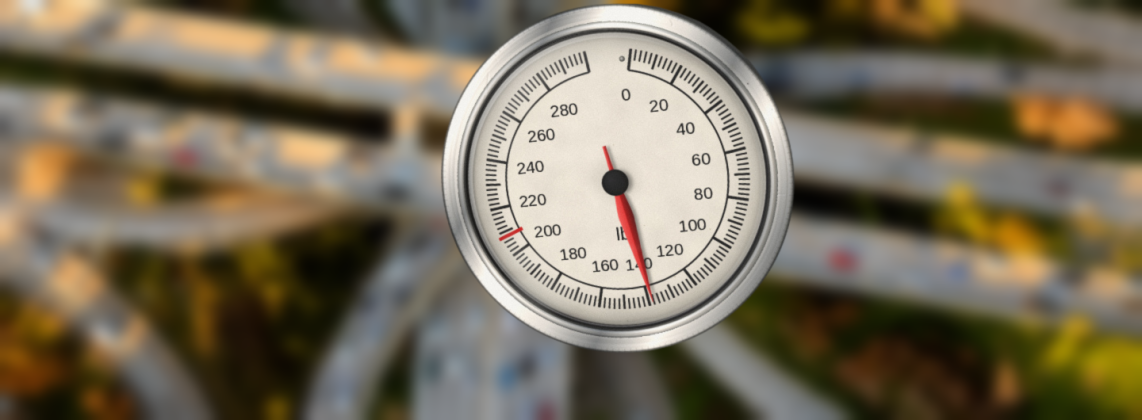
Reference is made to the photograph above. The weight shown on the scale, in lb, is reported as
138 lb
